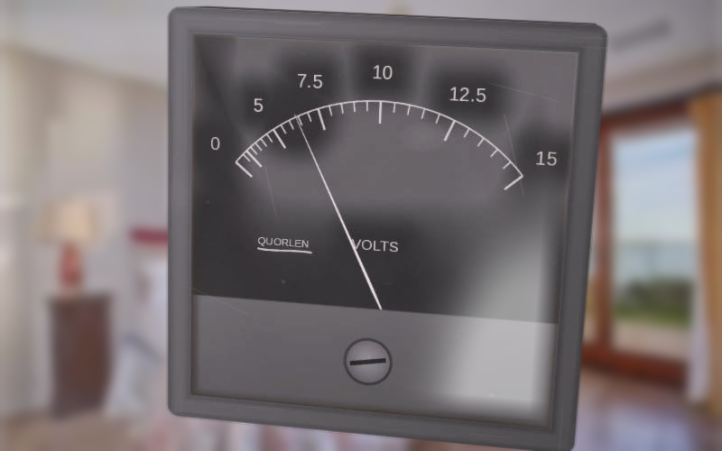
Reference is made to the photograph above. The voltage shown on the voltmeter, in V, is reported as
6.5 V
